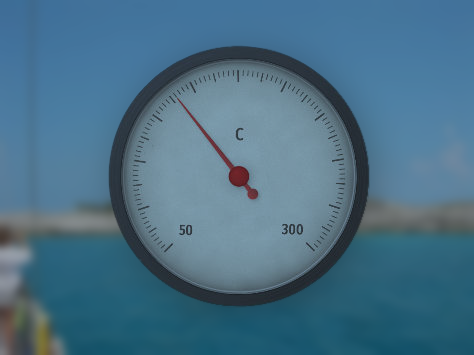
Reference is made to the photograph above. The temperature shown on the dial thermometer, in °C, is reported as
140 °C
